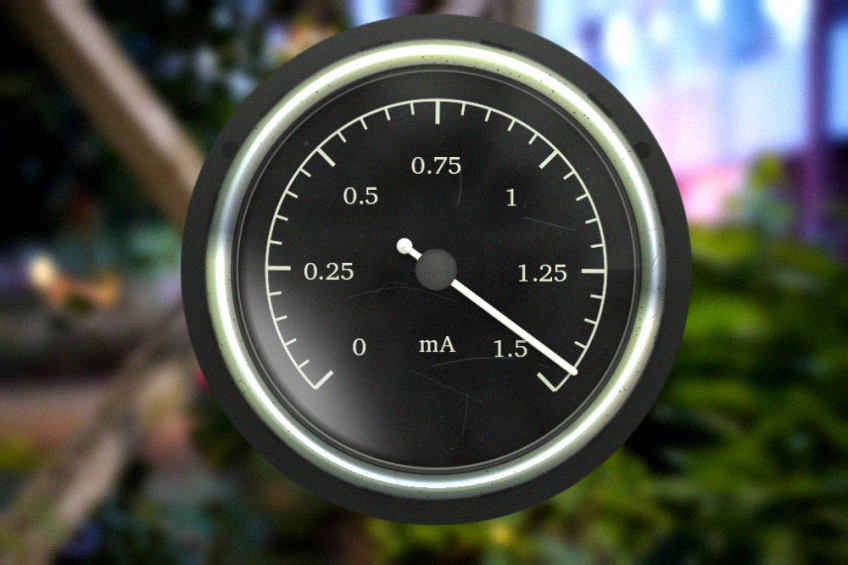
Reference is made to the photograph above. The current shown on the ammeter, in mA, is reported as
1.45 mA
